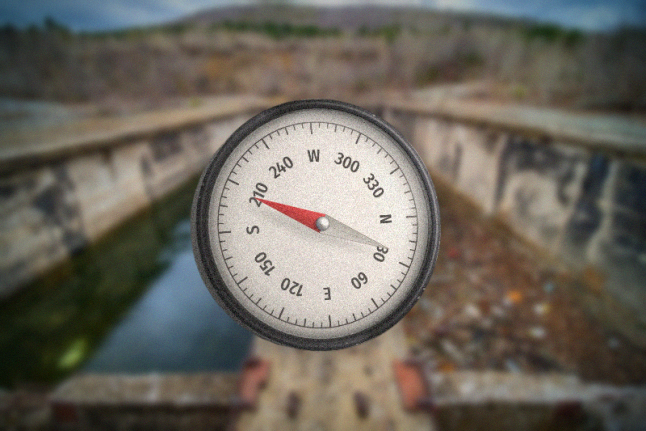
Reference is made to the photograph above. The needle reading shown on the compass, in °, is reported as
205 °
